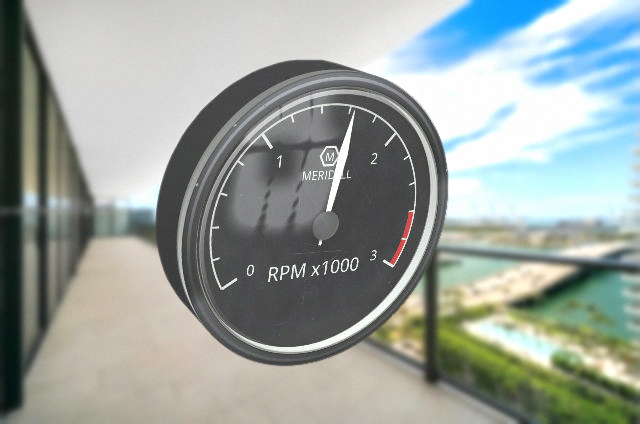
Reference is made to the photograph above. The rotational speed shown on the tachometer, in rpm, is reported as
1600 rpm
